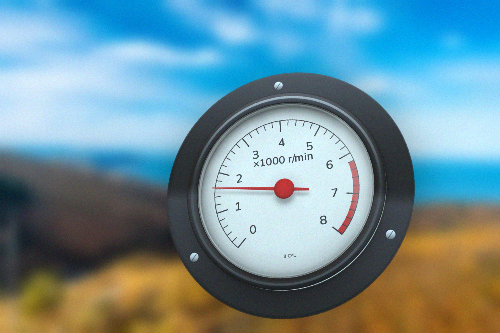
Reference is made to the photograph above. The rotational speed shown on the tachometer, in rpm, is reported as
1600 rpm
